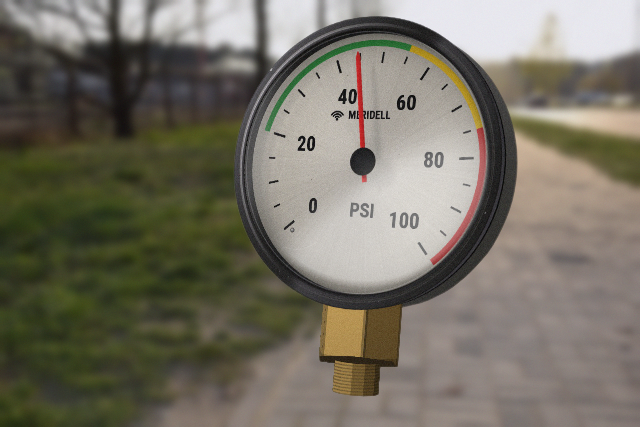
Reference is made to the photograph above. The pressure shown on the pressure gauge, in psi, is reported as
45 psi
